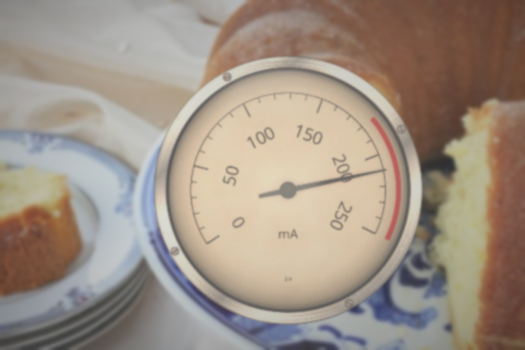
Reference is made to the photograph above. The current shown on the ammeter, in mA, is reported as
210 mA
